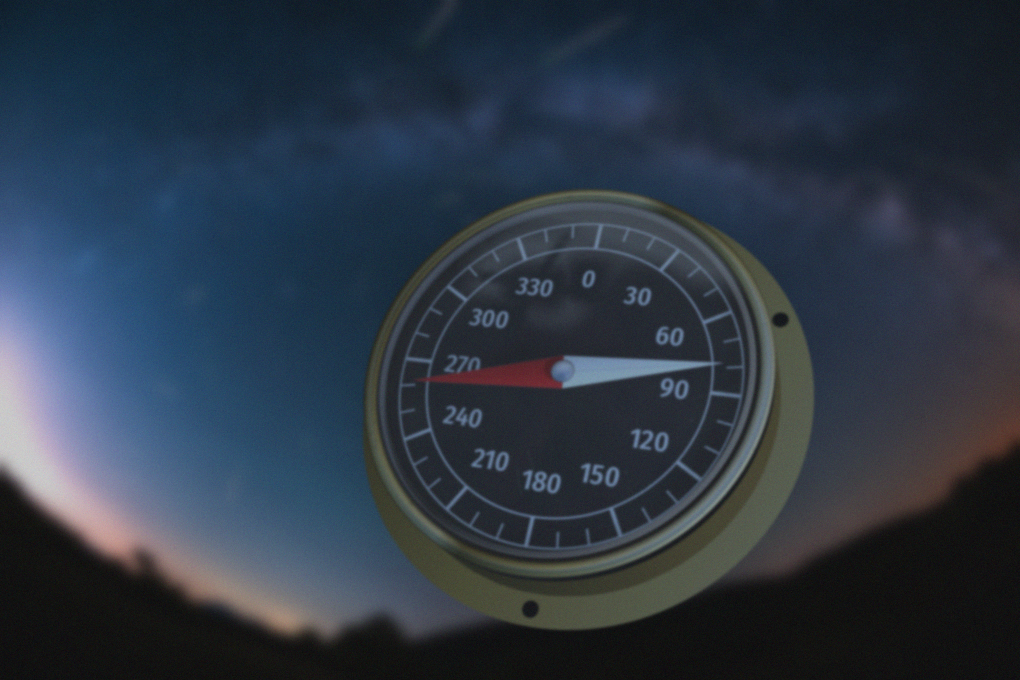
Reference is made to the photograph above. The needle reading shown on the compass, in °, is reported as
260 °
